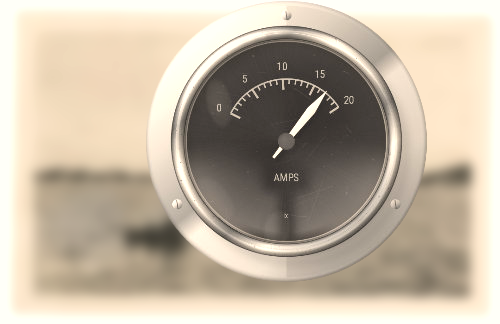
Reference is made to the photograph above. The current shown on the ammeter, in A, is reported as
17 A
